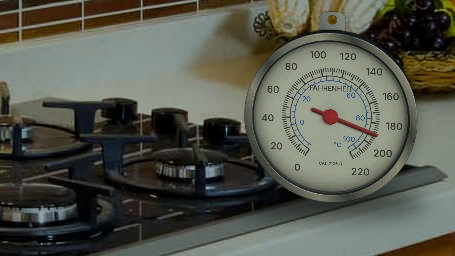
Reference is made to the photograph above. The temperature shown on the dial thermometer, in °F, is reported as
190 °F
